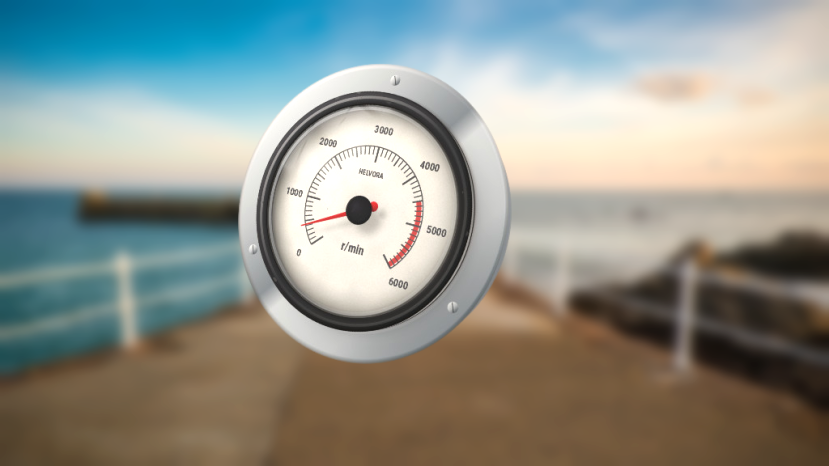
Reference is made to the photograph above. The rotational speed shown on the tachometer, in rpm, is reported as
400 rpm
